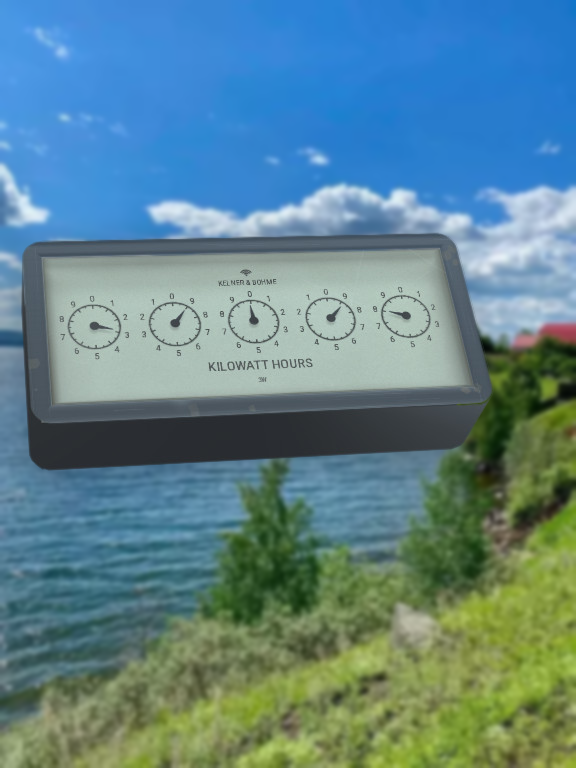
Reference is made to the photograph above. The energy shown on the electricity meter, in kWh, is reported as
28988 kWh
